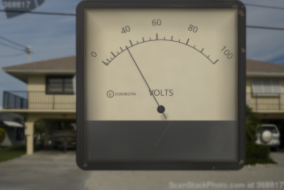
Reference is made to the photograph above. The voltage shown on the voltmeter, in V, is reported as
35 V
